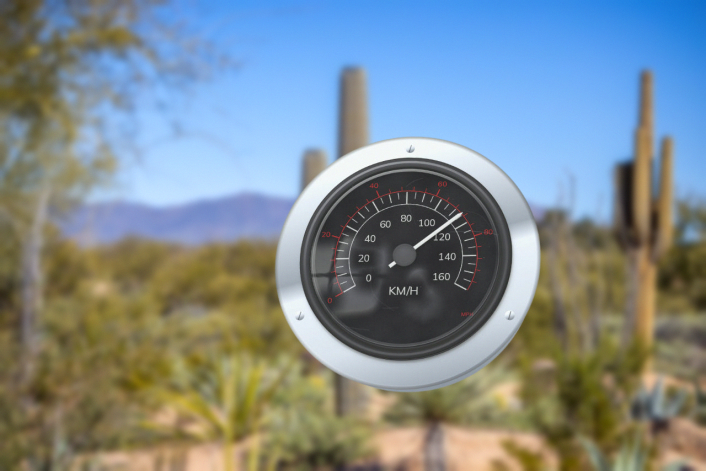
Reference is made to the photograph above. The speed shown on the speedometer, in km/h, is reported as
115 km/h
